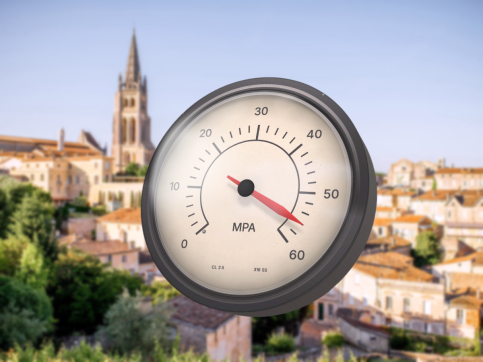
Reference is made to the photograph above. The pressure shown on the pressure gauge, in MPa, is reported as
56 MPa
